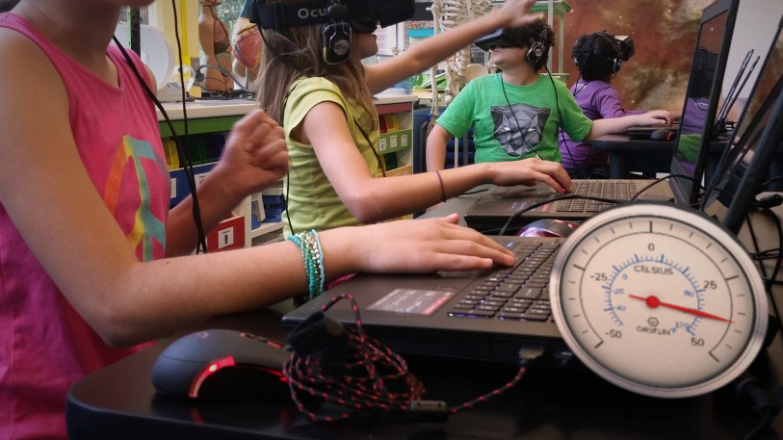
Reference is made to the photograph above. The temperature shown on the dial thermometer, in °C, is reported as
37.5 °C
